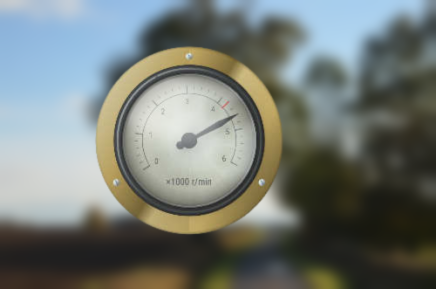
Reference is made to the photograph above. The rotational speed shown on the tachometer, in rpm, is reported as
4600 rpm
